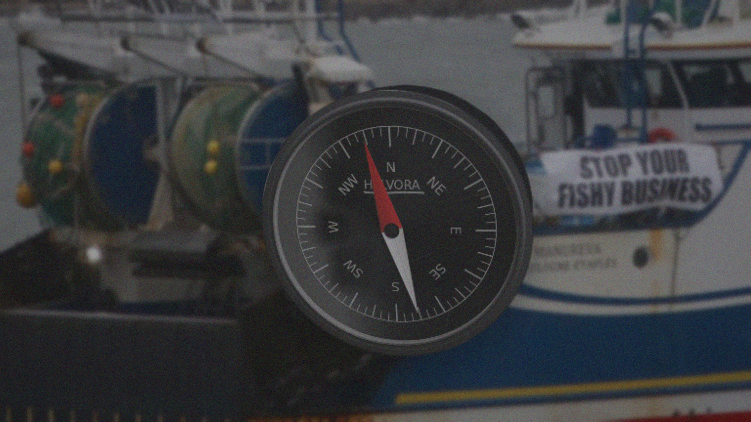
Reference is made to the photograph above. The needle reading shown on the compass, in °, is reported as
345 °
